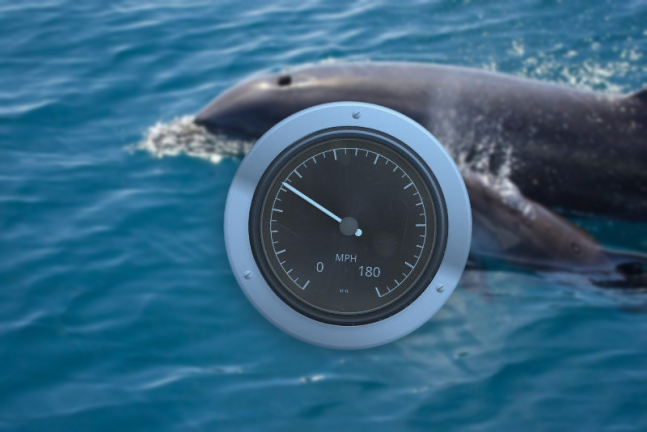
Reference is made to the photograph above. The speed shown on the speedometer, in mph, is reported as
52.5 mph
